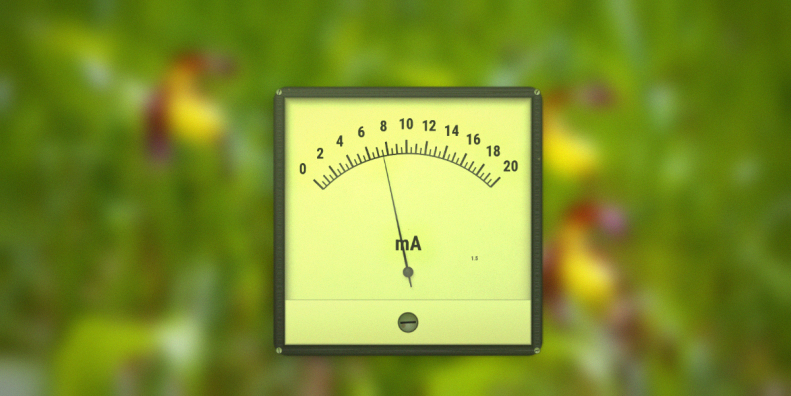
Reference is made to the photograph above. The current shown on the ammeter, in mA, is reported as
7.5 mA
